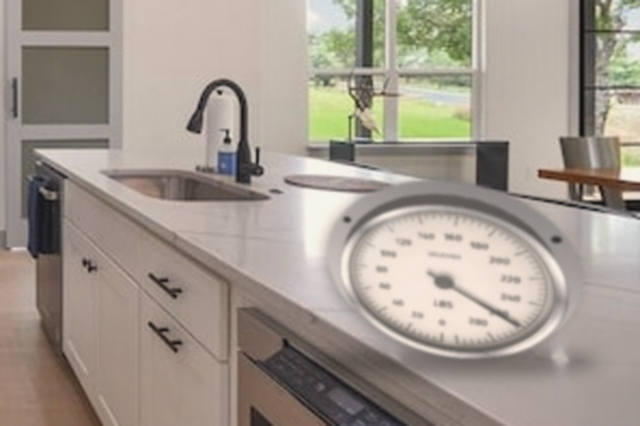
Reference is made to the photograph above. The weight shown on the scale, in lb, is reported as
260 lb
